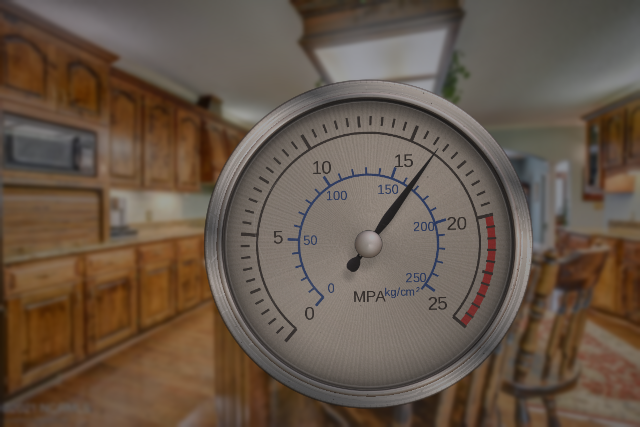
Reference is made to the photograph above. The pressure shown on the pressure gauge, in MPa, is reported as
16.25 MPa
